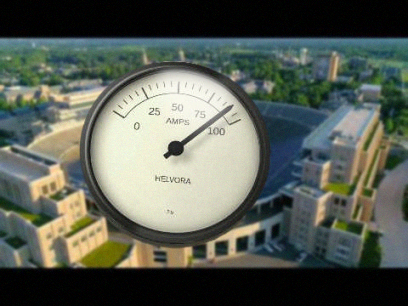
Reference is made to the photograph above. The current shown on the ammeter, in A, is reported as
90 A
